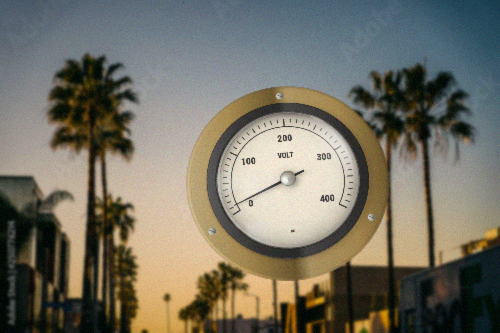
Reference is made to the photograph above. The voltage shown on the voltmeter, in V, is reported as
10 V
